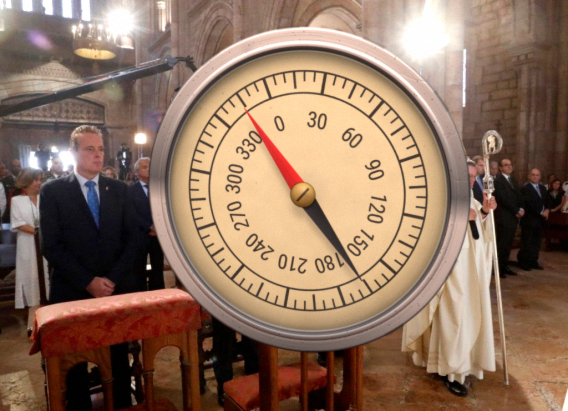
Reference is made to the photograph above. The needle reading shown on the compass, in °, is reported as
345 °
